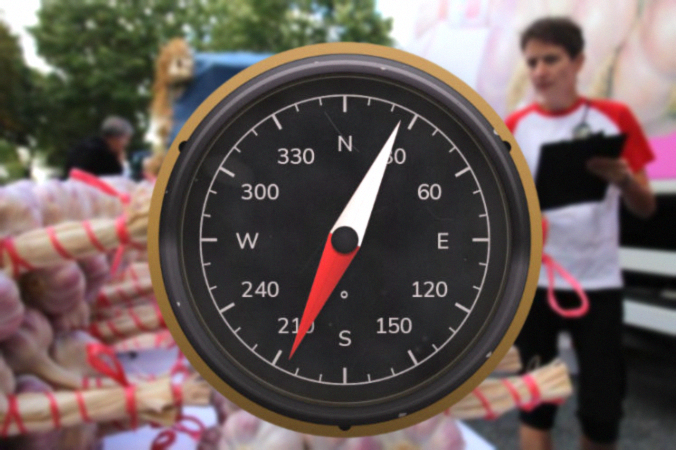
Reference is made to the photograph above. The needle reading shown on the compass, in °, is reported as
205 °
